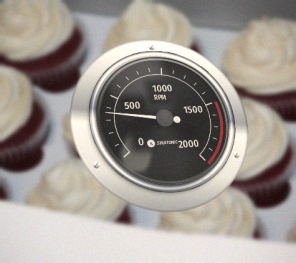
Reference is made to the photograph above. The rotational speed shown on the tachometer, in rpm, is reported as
350 rpm
